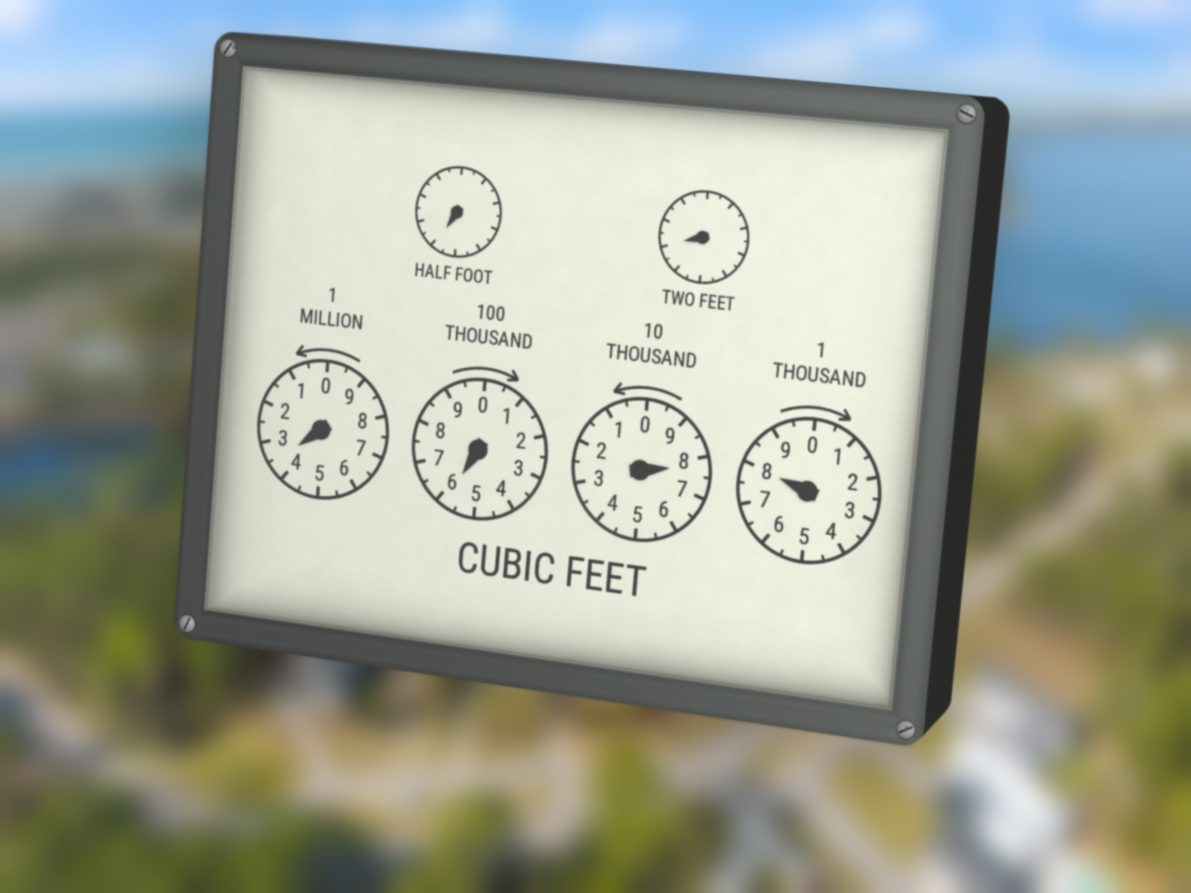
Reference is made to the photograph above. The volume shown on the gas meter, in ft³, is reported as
357800 ft³
